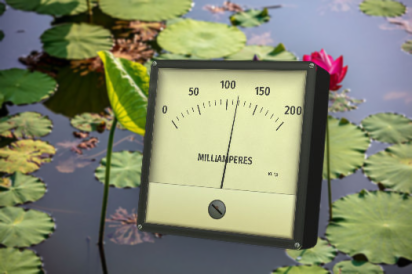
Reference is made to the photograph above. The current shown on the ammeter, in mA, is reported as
120 mA
